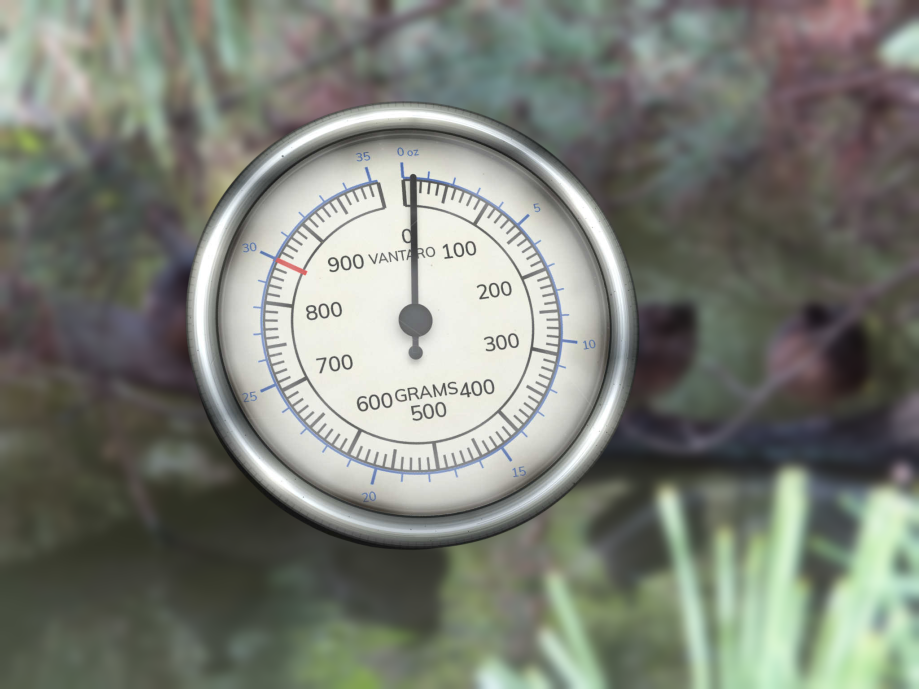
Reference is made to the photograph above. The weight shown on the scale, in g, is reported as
10 g
